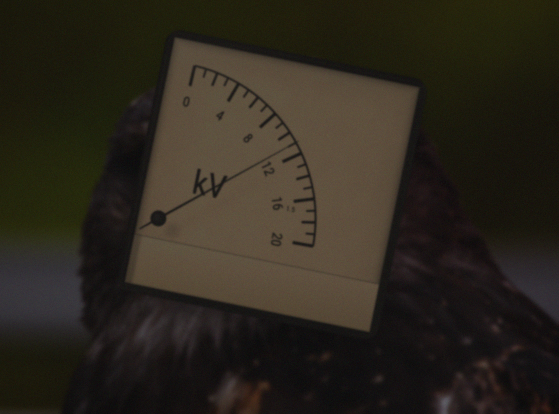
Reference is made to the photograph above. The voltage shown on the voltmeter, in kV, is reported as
11 kV
